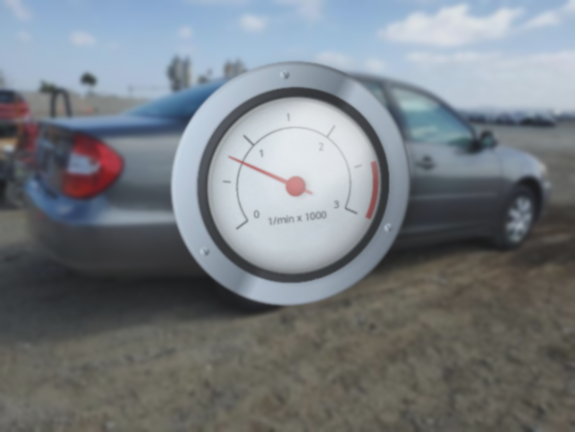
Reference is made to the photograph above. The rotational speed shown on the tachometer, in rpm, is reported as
750 rpm
